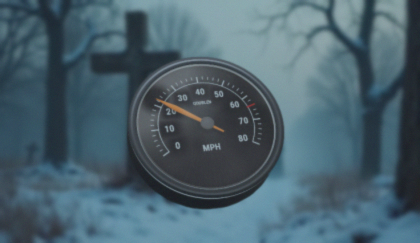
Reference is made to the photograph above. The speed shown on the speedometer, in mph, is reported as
22 mph
